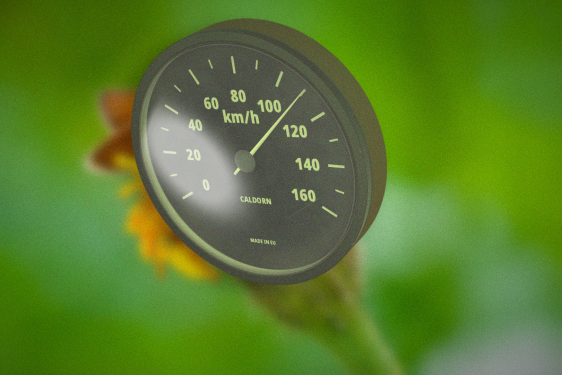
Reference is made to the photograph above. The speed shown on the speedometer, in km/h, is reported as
110 km/h
